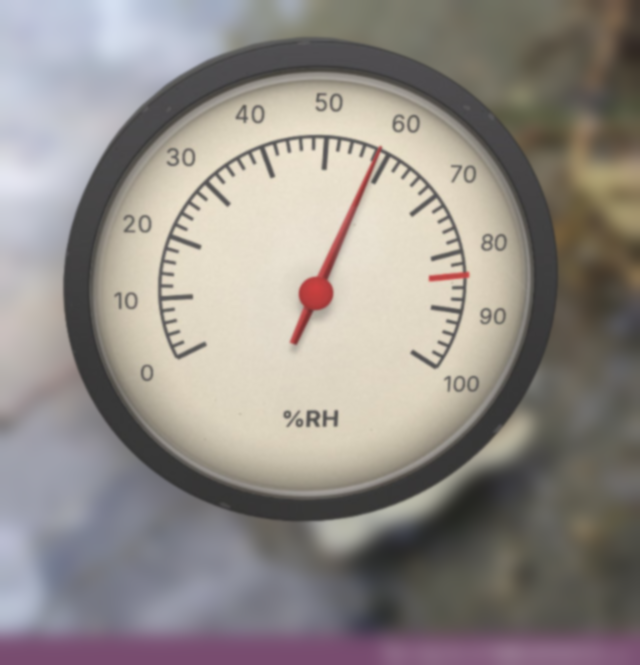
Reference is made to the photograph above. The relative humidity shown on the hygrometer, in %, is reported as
58 %
